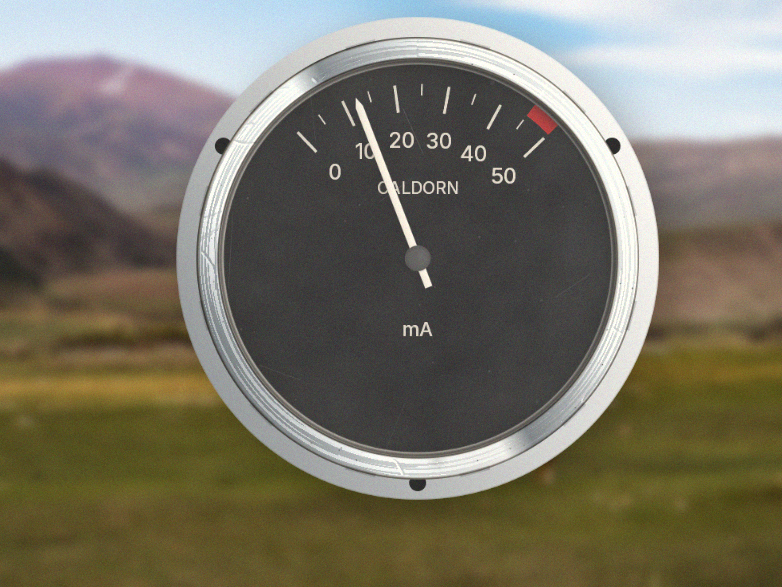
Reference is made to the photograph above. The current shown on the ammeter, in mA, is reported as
12.5 mA
